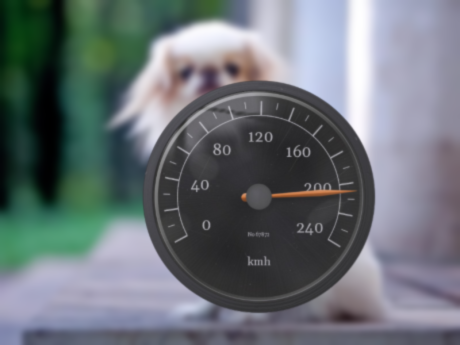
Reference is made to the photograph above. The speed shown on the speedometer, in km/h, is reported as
205 km/h
